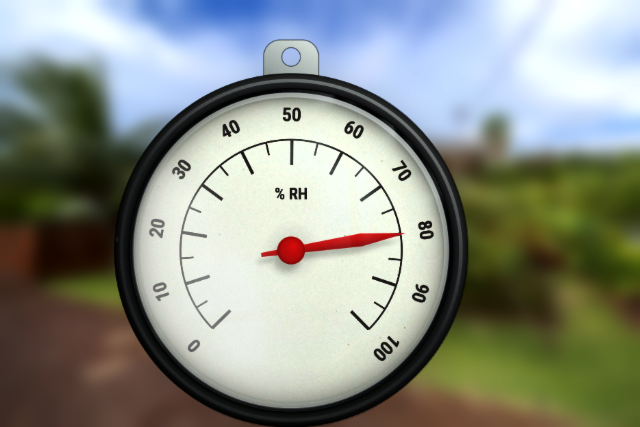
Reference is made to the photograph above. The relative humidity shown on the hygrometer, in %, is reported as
80 %
